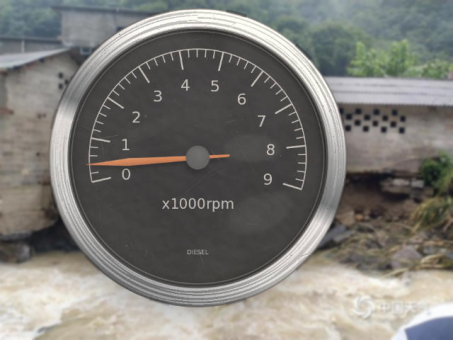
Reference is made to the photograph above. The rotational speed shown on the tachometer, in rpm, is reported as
400 rpm
